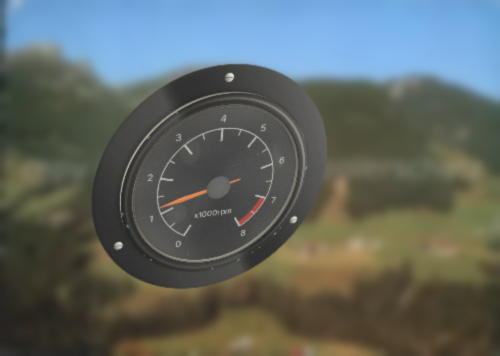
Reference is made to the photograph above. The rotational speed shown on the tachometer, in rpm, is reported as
1250 rpm
